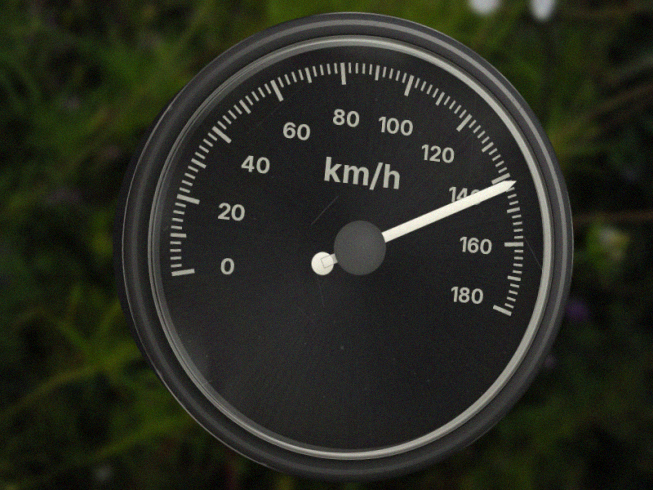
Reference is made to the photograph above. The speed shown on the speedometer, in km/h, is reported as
142 km/h
